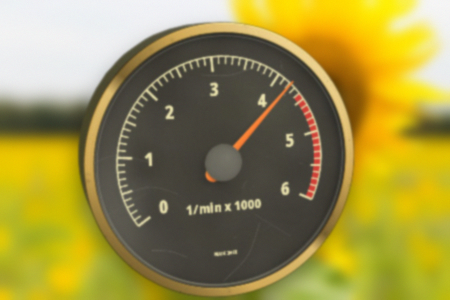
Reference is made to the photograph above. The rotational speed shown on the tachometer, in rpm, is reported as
4200 rpm
